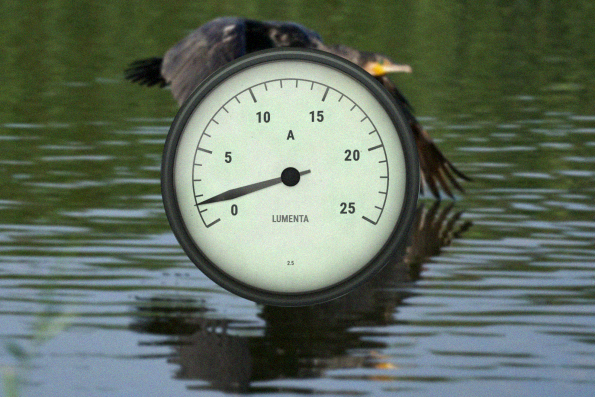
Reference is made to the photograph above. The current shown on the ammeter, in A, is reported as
1.5 A
